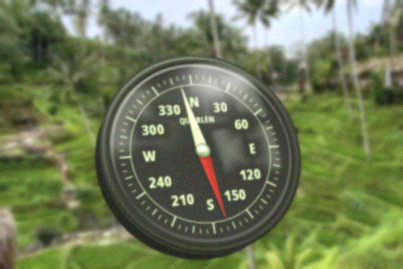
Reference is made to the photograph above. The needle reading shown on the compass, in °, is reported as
170 °
